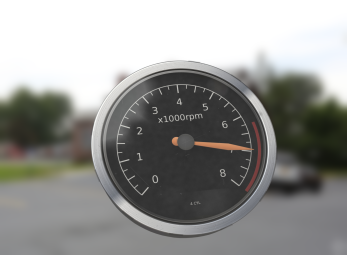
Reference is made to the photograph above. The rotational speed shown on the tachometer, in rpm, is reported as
7000 rpm
